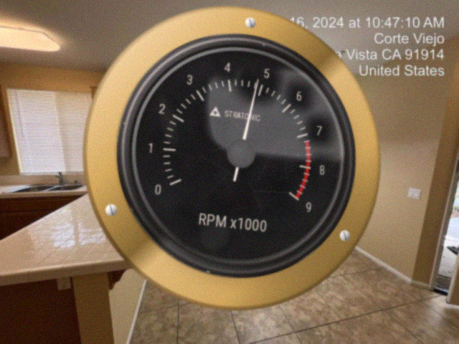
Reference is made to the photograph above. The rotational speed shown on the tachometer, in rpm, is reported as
4800 rpm
